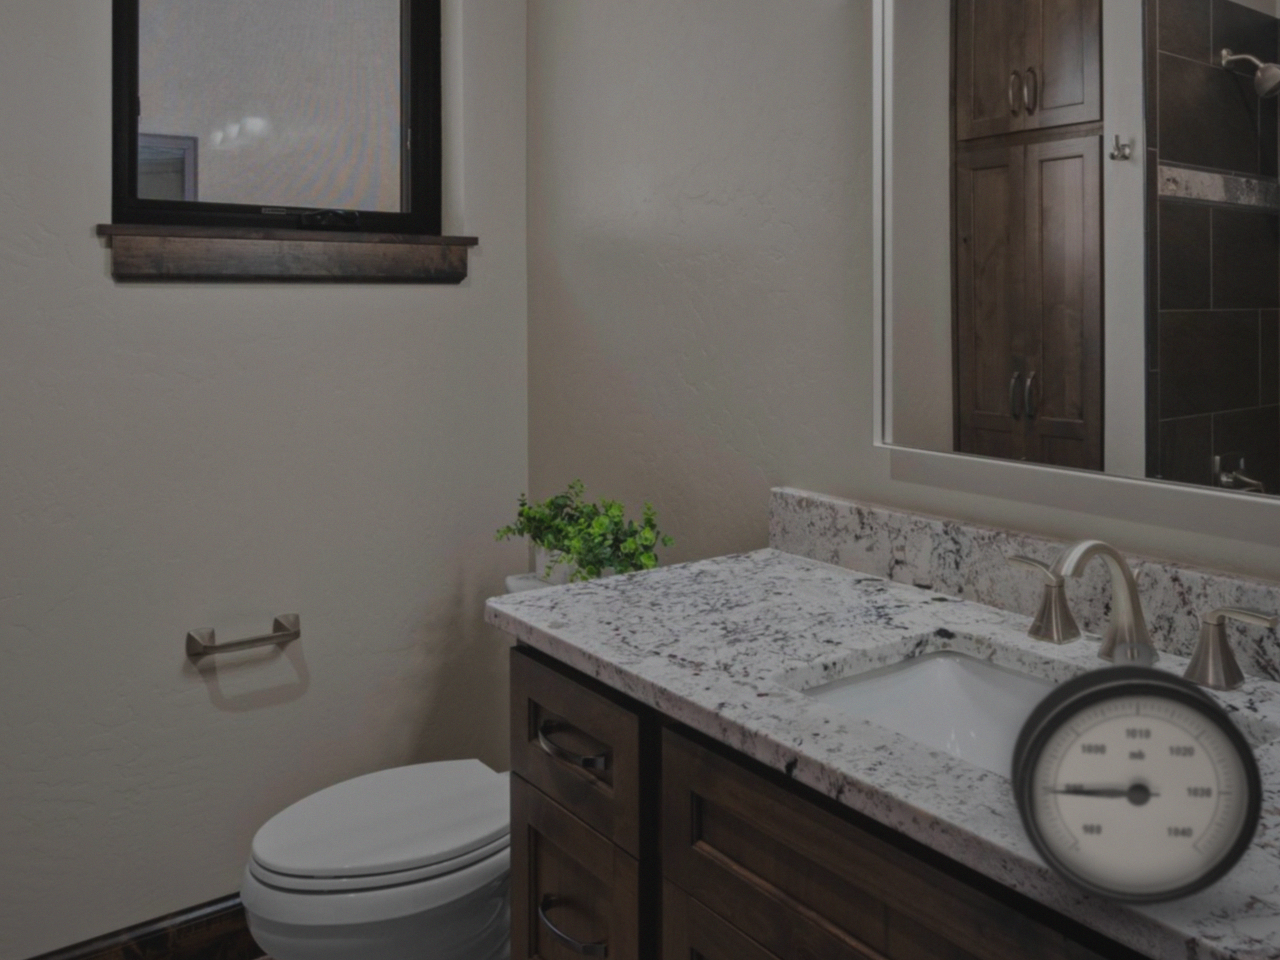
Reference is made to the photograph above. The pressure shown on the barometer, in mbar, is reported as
990 mbar
